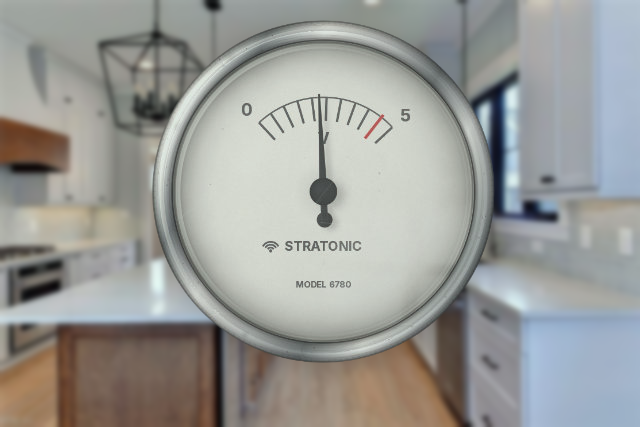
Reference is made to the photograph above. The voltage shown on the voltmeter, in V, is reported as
2.25 V
